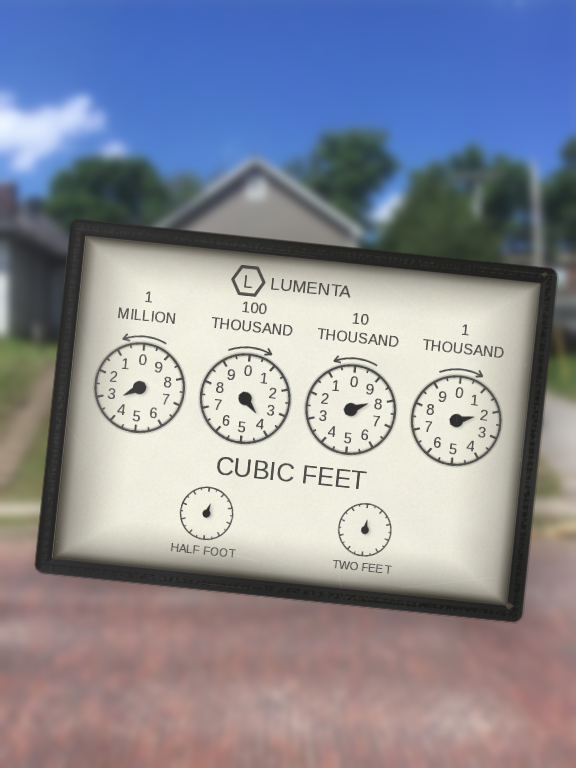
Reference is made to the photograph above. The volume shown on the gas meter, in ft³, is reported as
338200 ft³
